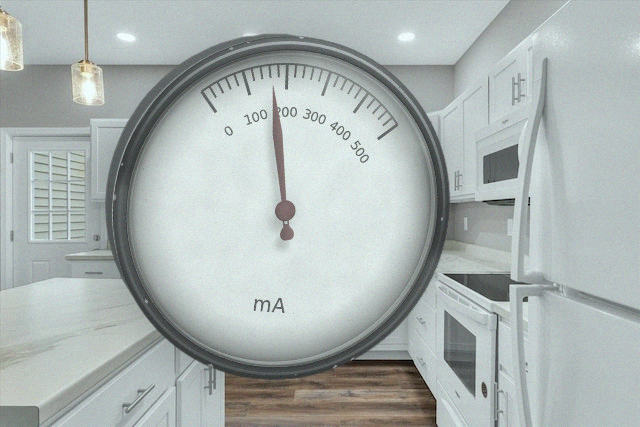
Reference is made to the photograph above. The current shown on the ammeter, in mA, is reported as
160 mA
